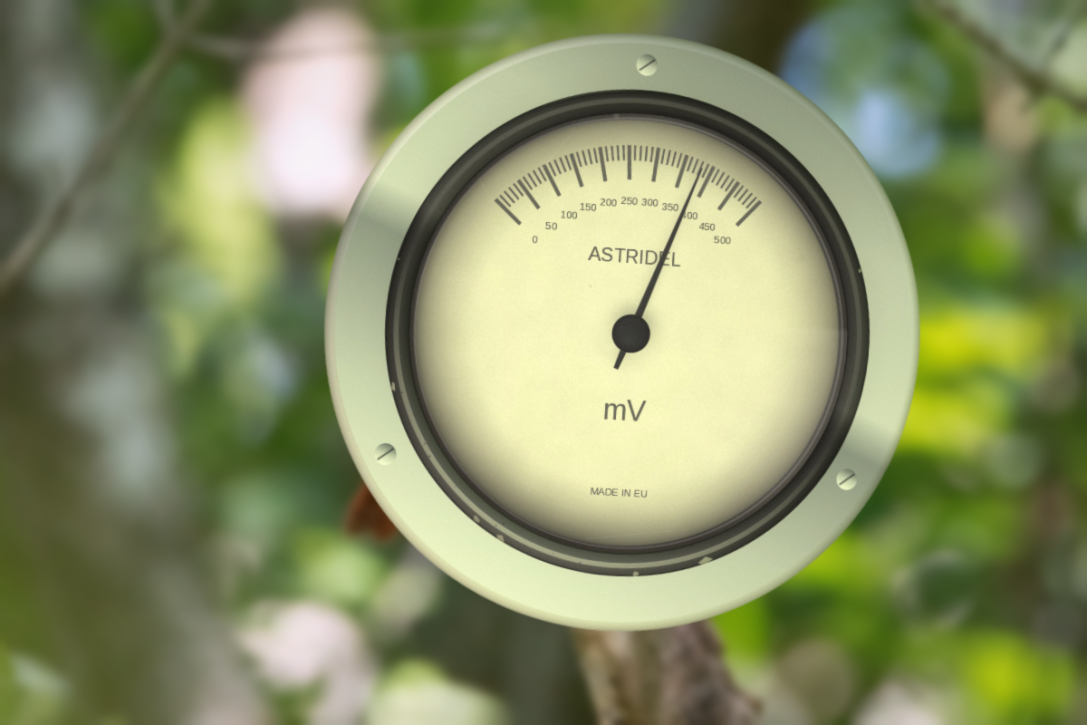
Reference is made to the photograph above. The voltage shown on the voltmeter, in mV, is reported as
380 mV
